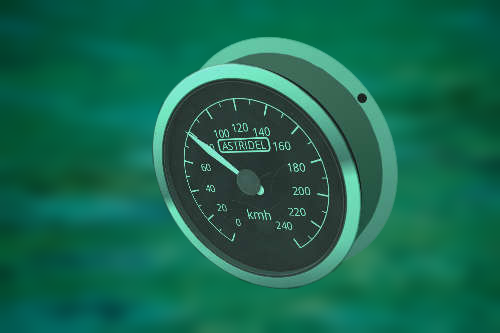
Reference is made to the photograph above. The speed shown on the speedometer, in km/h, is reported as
80 km/h
